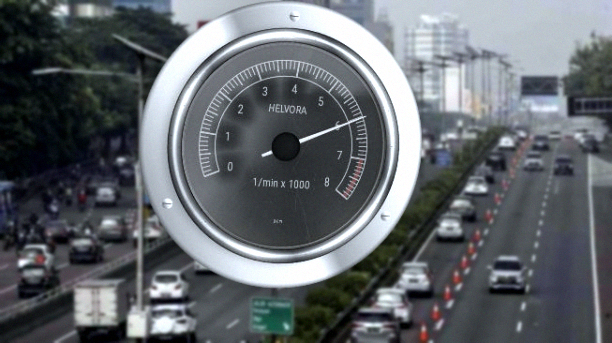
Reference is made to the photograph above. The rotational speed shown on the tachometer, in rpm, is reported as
6000 rpm
